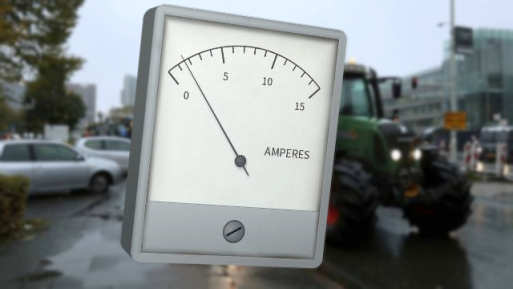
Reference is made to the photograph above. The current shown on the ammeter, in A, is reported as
1.5 A
